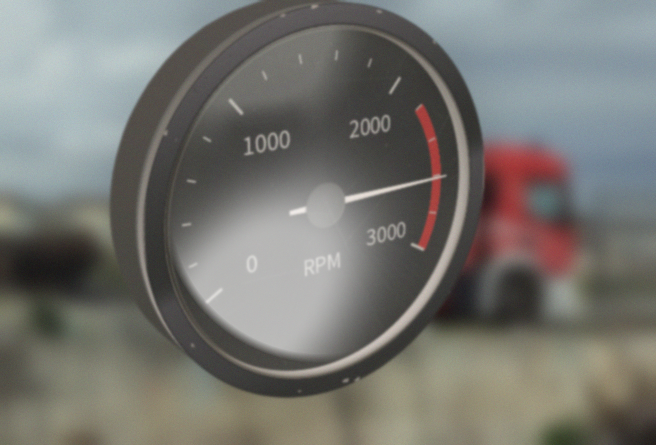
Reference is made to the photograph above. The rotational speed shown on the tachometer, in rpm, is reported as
2600 rpm
